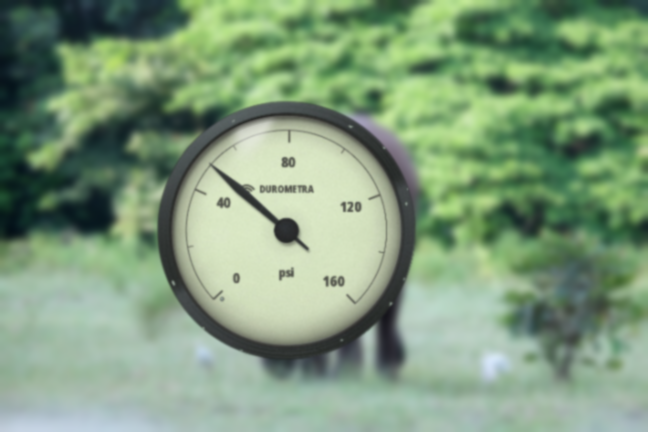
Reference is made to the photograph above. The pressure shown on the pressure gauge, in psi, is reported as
50 psi
